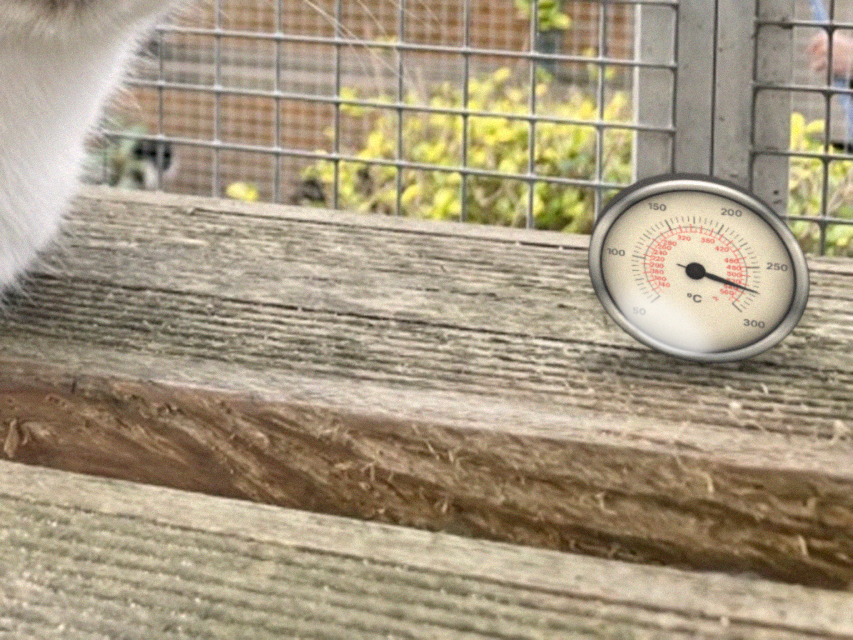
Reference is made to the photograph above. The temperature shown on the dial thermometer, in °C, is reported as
275 °C
